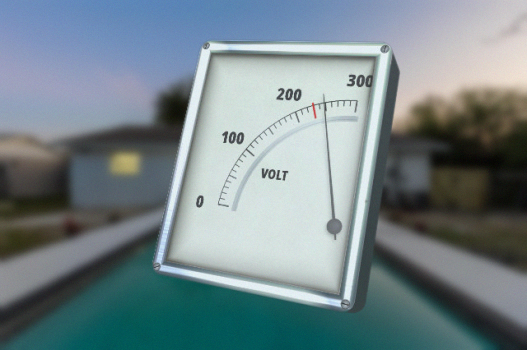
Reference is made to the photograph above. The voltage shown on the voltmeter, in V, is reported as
250 V
